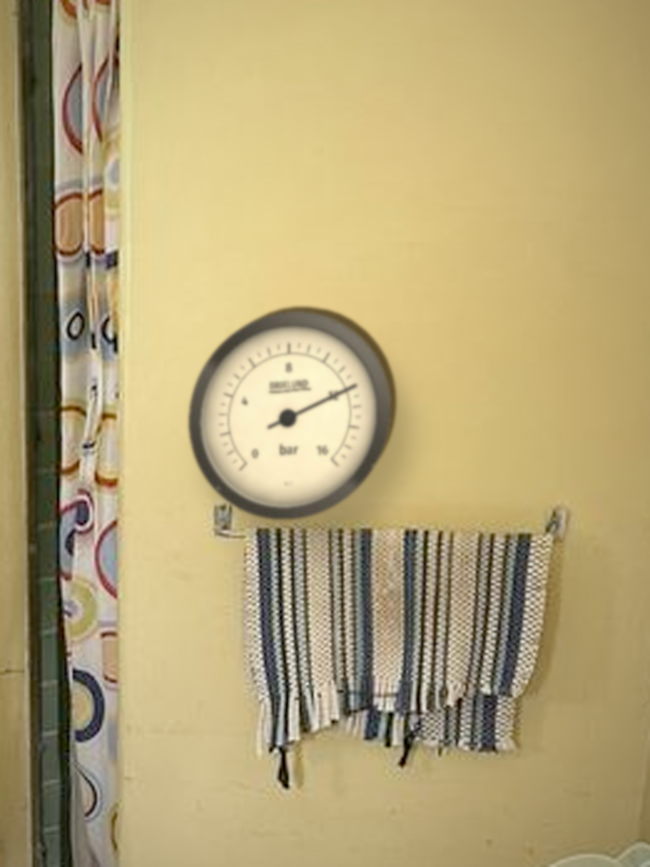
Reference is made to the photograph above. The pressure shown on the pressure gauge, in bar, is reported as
12 bar
